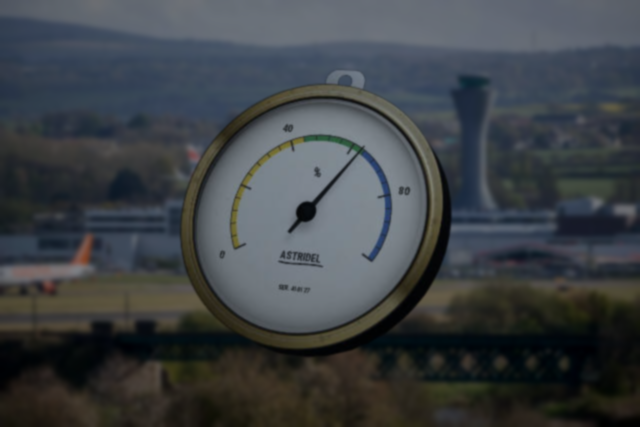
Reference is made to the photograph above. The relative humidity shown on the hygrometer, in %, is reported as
64 %
